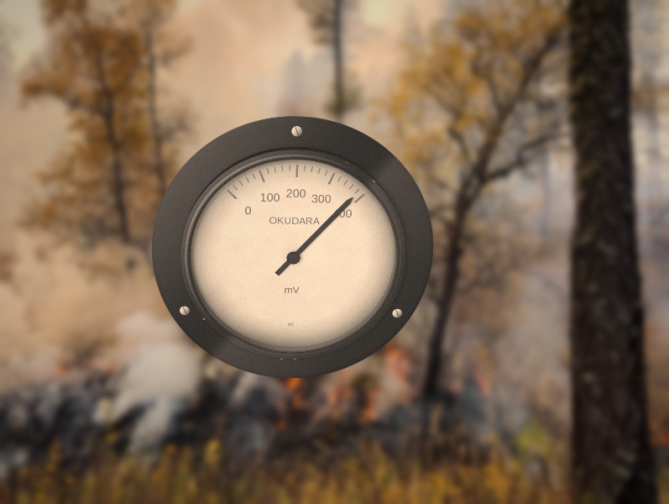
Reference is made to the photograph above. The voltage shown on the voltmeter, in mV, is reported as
380 mV
